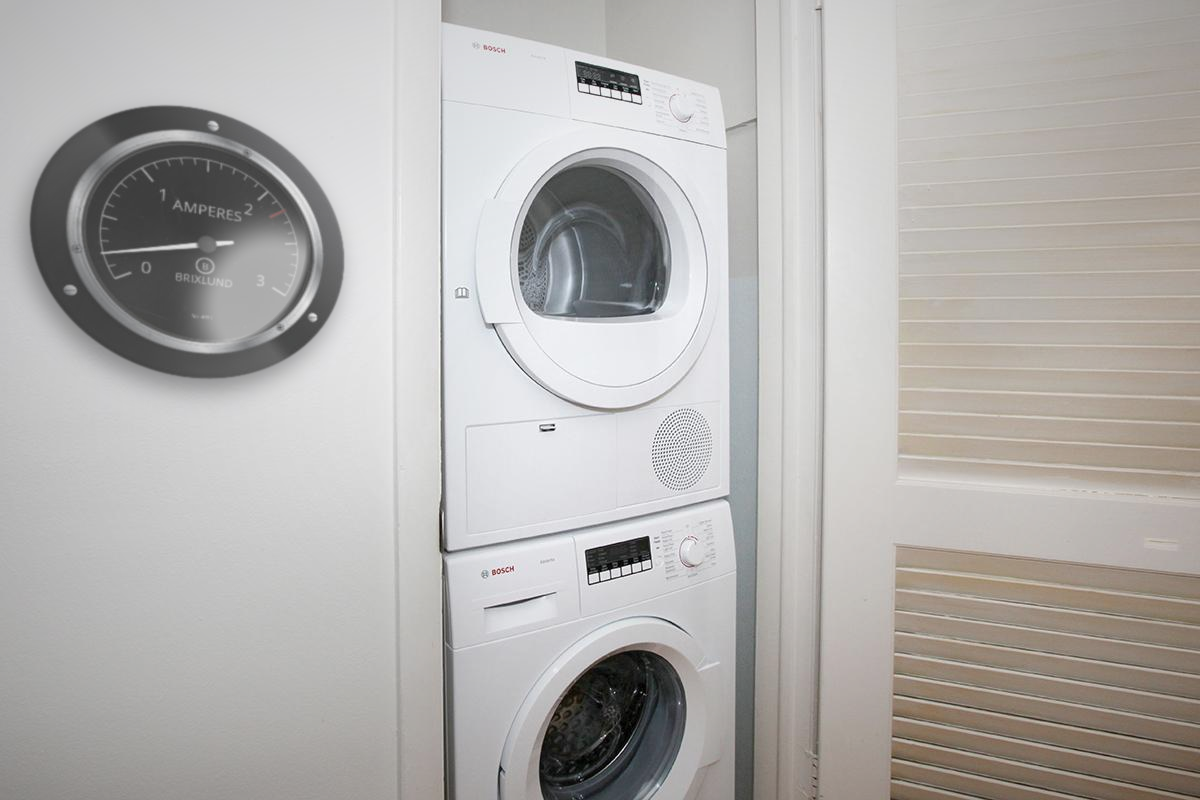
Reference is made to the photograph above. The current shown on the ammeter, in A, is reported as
0.2 A
